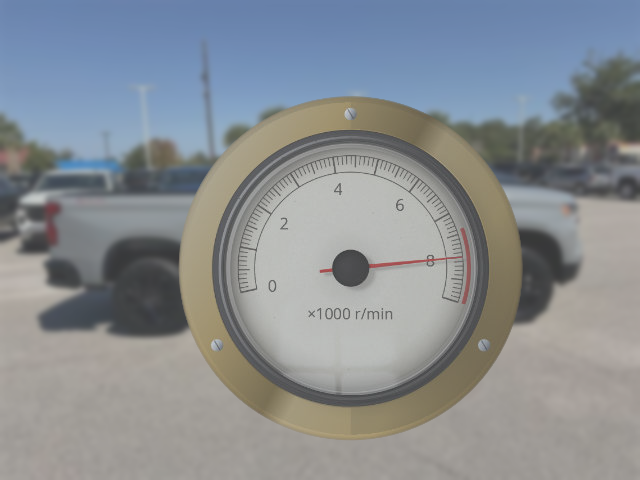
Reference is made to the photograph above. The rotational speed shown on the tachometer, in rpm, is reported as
8000 rpm
